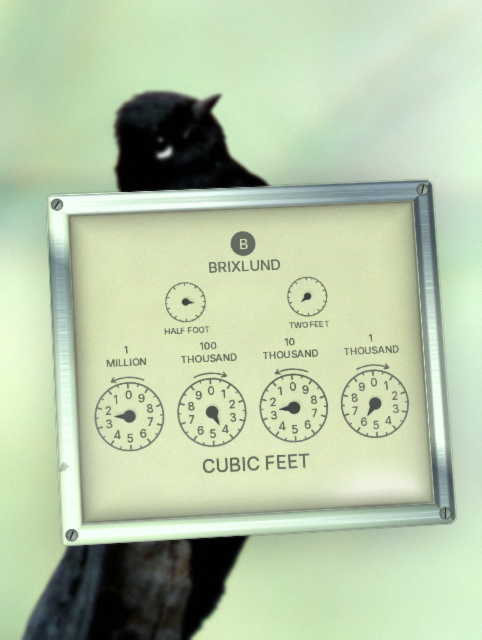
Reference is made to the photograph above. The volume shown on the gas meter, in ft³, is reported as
242600 ft³
